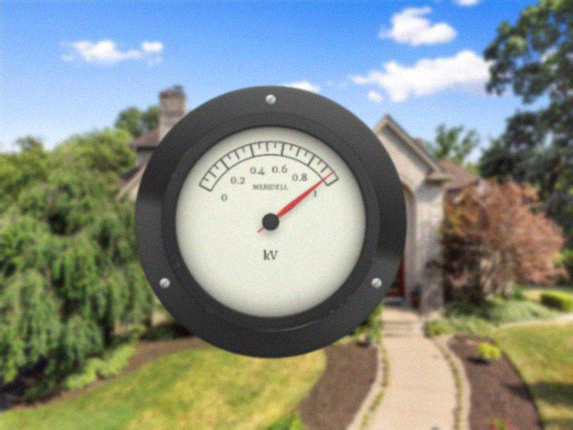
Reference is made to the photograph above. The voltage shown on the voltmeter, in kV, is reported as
0.95 kV
